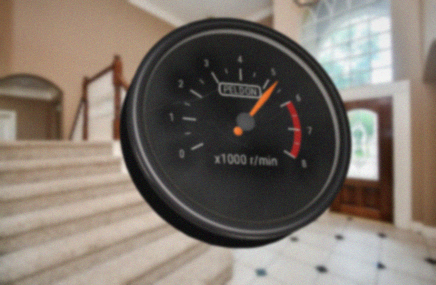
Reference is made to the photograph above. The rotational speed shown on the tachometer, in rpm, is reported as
5250 rpm
